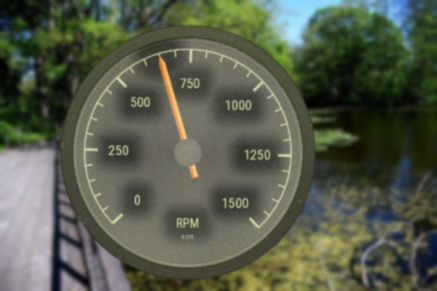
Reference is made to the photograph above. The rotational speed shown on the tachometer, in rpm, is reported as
650 rpm
